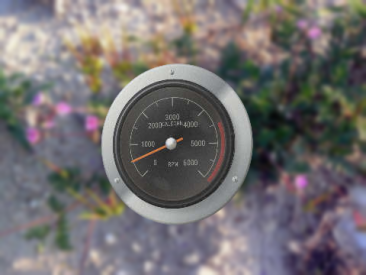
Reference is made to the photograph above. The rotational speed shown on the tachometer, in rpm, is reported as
500 rpm
